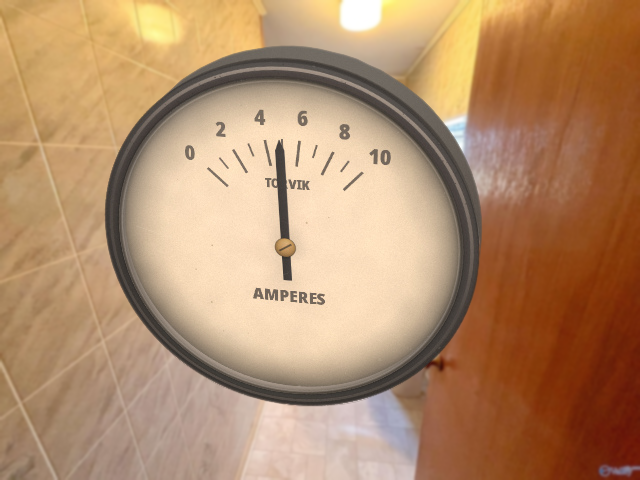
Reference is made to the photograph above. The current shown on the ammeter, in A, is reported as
5 A
